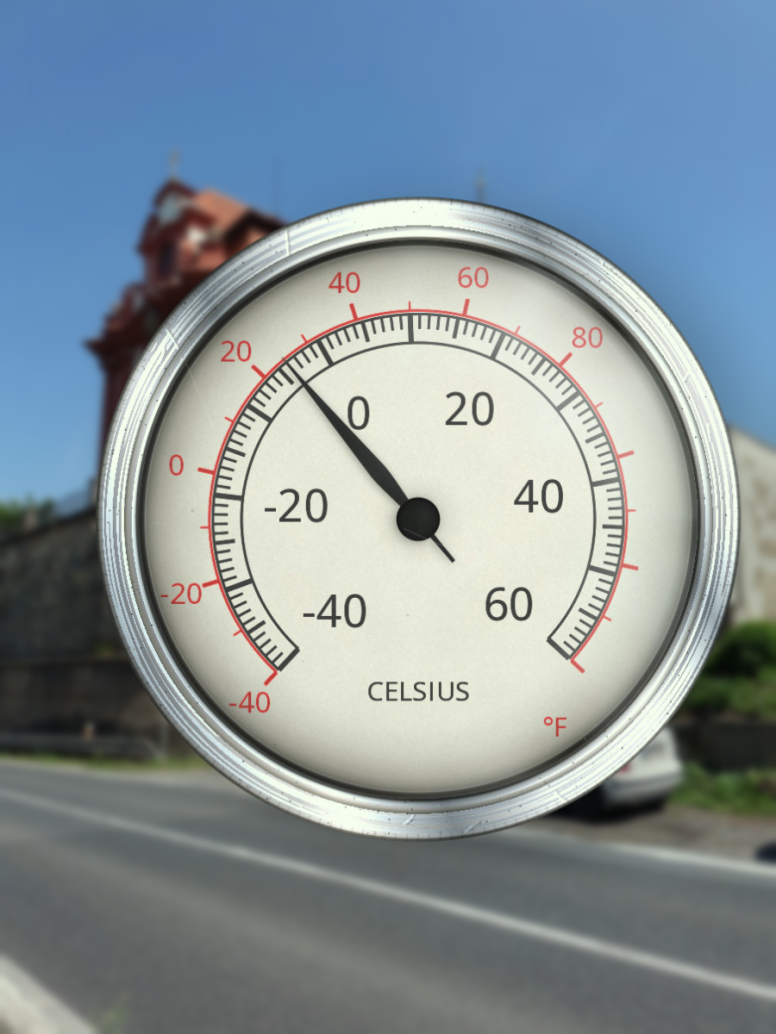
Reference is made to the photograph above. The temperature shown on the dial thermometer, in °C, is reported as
-4 °C
